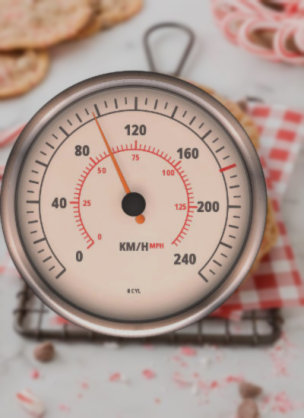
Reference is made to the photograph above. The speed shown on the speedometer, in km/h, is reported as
97.5 km/h
